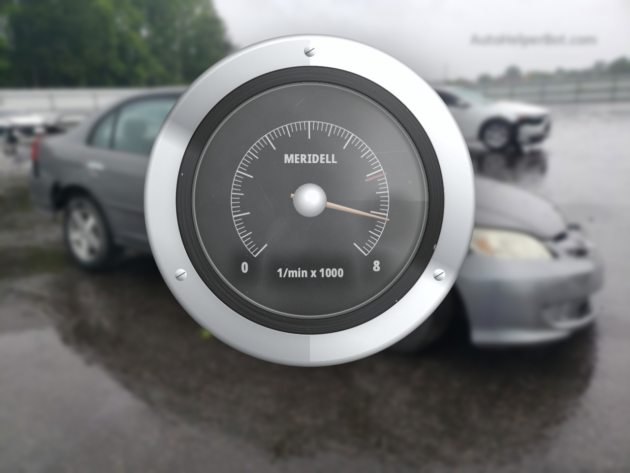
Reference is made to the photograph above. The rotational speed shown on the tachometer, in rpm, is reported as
7100 rpm
